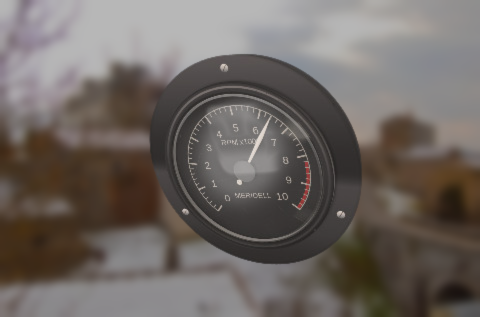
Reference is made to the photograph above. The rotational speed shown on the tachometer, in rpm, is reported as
6400 rpm
